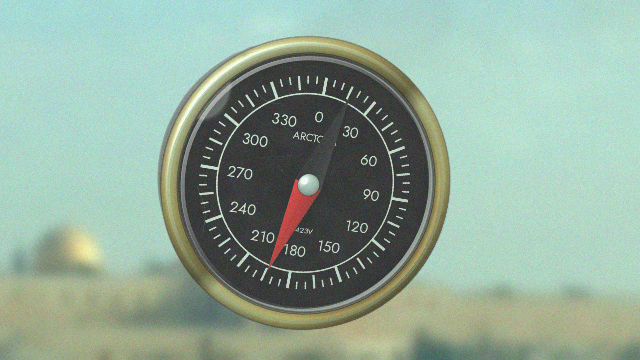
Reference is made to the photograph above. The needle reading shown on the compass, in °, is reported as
195 °
